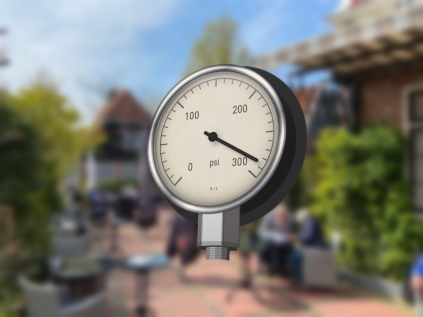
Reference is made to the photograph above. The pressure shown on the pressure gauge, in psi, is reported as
285 psi
